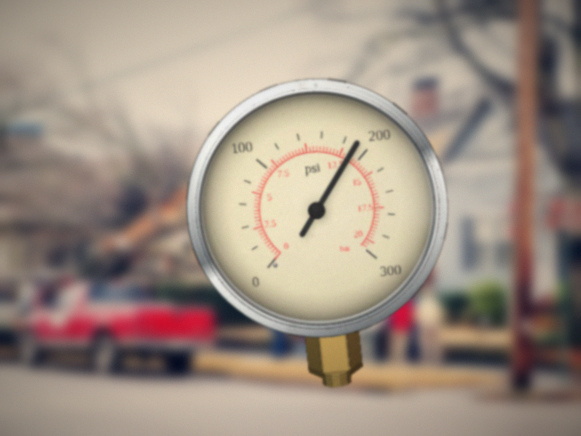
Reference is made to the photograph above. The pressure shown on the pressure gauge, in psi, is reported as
190 psi
